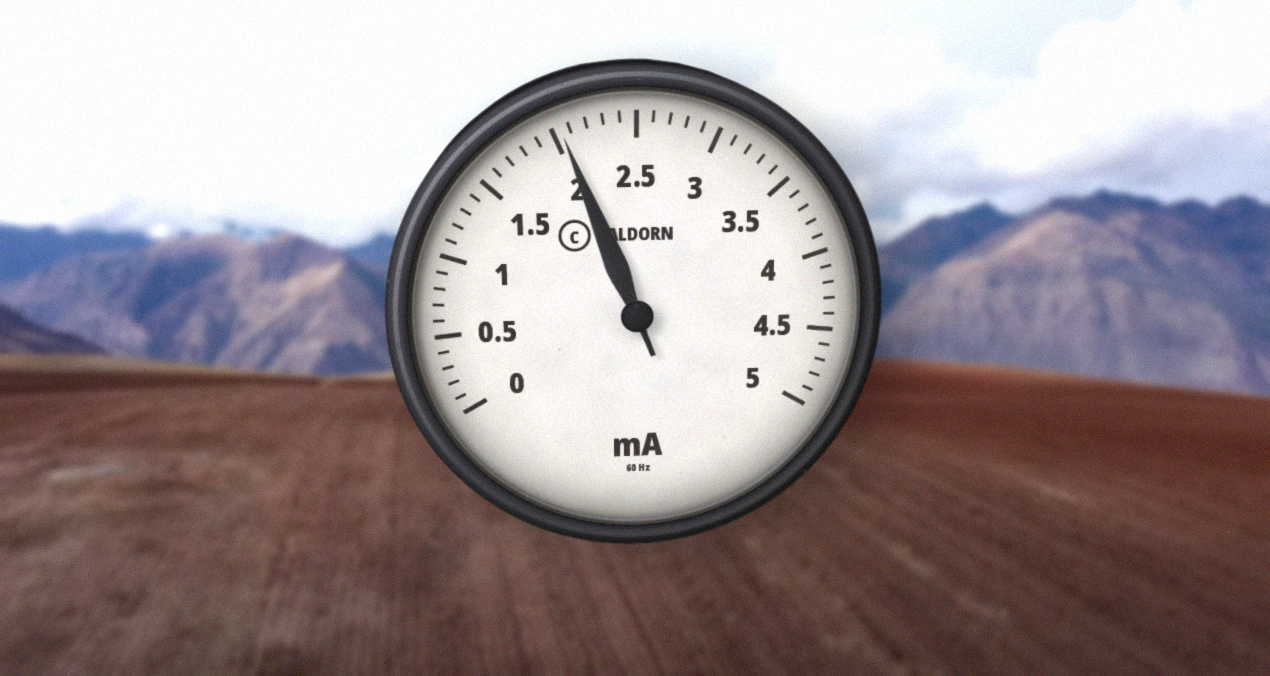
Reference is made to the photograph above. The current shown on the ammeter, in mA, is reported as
2.05 mA
